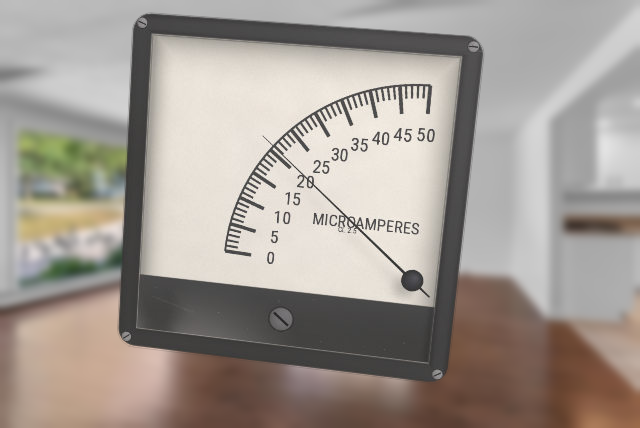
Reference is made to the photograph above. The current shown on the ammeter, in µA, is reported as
21 µA
